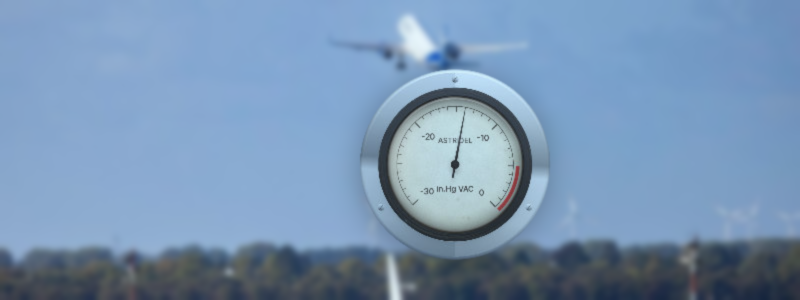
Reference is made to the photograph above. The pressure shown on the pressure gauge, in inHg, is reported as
-14 inHg
